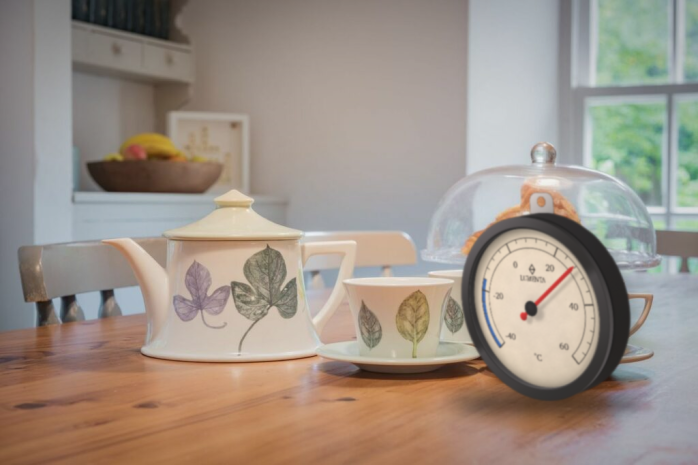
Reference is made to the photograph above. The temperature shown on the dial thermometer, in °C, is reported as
28 °C
